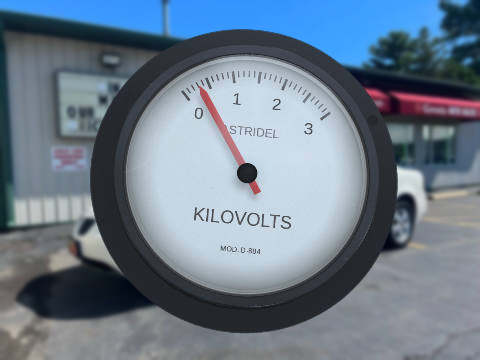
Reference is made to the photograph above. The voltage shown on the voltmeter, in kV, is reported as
0.3 kV
